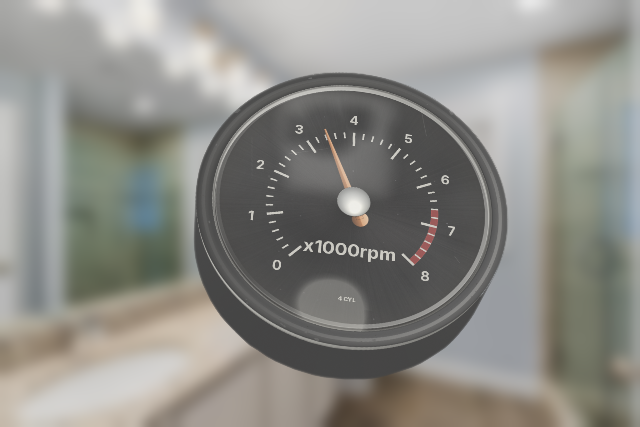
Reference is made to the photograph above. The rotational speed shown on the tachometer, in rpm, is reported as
3400 rpm
